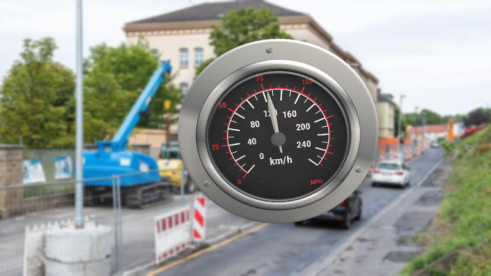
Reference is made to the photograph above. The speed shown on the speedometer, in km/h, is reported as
125 km/h
